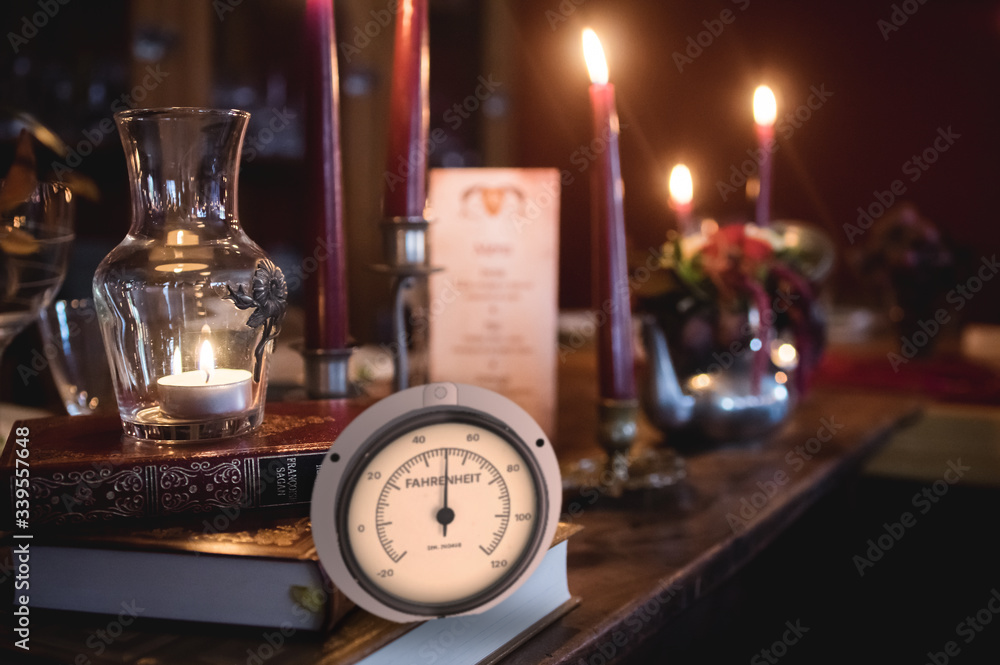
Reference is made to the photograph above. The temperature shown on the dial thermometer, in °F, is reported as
50 °F
